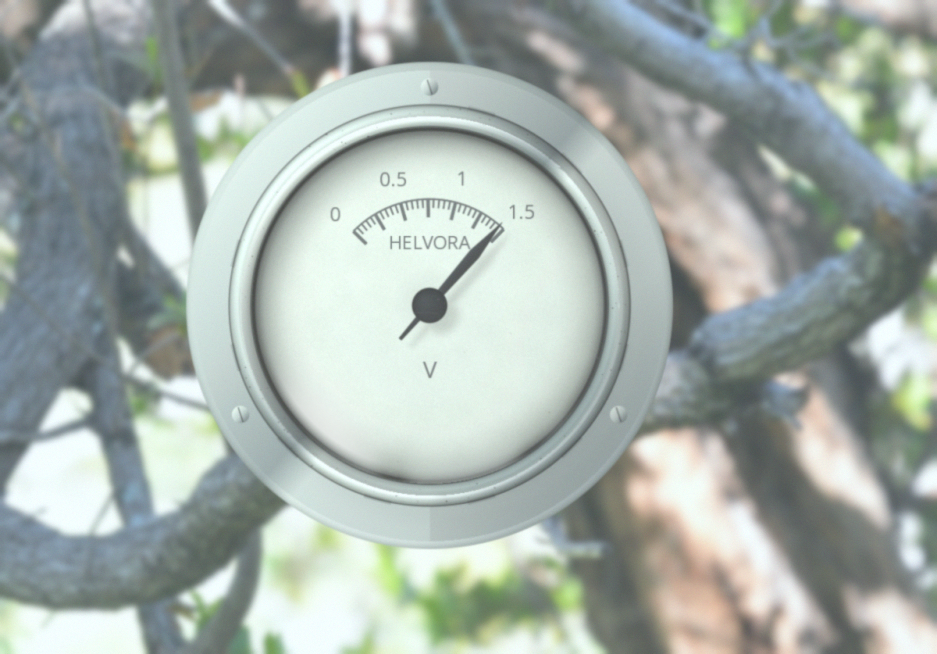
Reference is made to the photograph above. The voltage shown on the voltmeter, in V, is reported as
1.45 V
